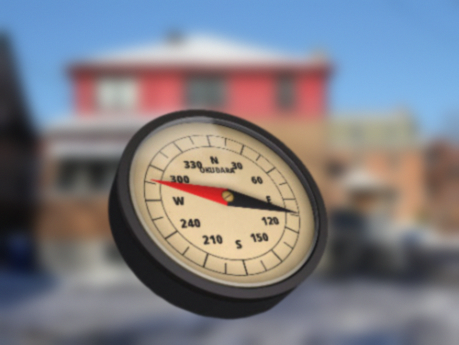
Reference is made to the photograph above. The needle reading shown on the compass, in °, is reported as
285 °
